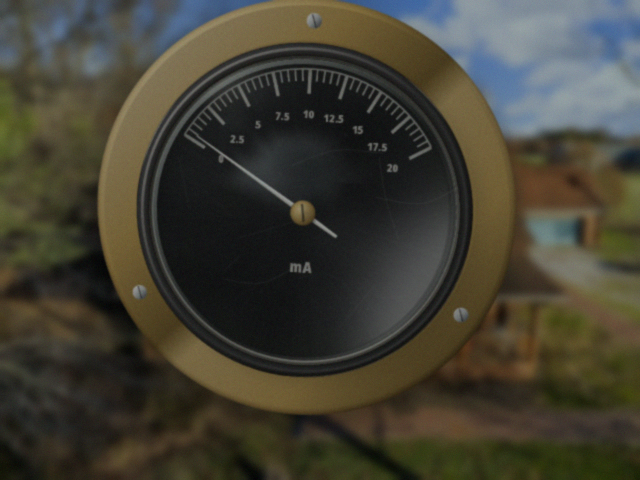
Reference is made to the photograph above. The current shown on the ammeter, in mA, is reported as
0.5 mA
